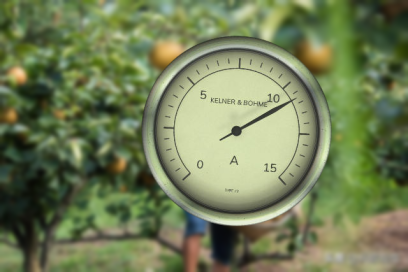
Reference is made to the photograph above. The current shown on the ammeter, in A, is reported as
10.75 A
